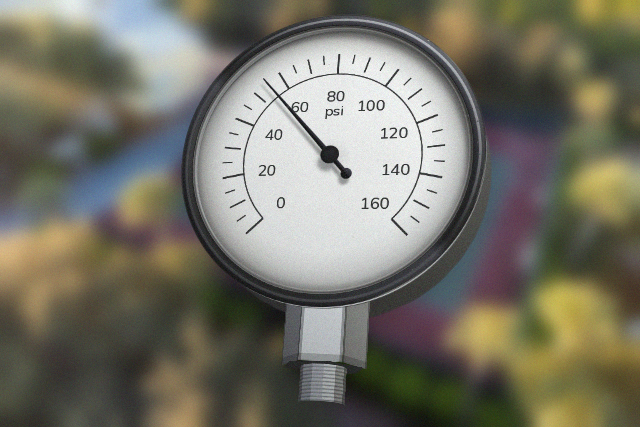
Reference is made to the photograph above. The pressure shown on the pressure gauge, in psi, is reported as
55 psi
